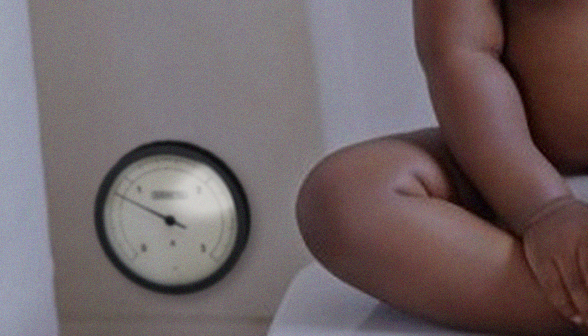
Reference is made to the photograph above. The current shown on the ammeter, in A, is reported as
0.8 A
